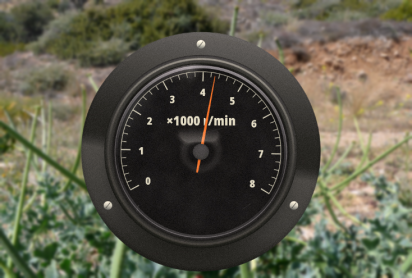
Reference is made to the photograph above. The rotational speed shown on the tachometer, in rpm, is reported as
4300 rpm
